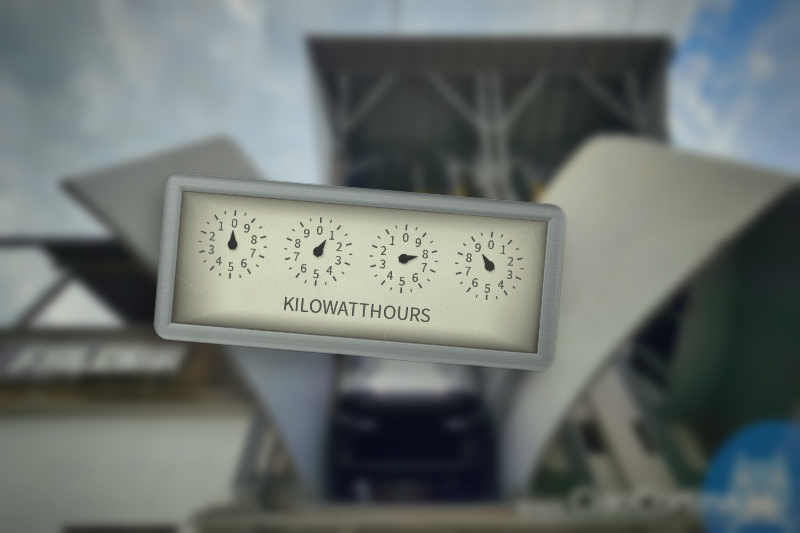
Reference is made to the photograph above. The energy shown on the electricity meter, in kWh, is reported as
79 kWh
